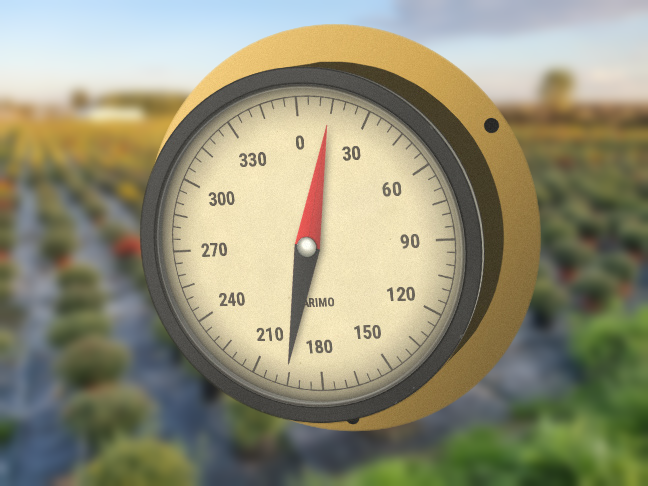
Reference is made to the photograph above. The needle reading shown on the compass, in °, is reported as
15 °
